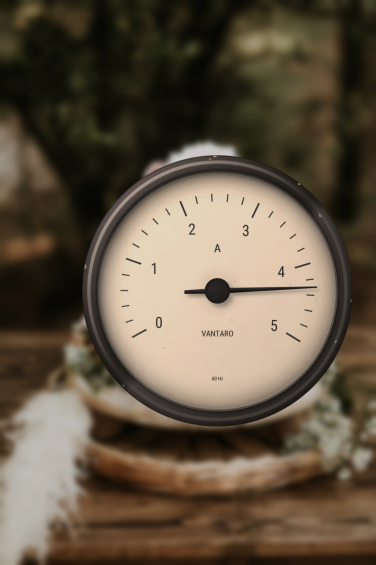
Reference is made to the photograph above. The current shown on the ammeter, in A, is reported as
4.3 A
